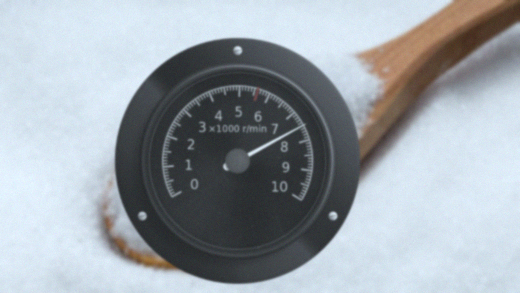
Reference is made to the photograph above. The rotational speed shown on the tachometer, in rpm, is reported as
7500 rpm
